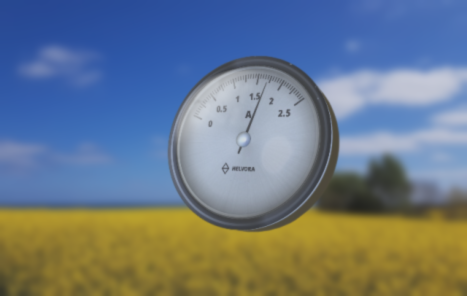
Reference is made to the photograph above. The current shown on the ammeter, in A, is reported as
1.75 A
